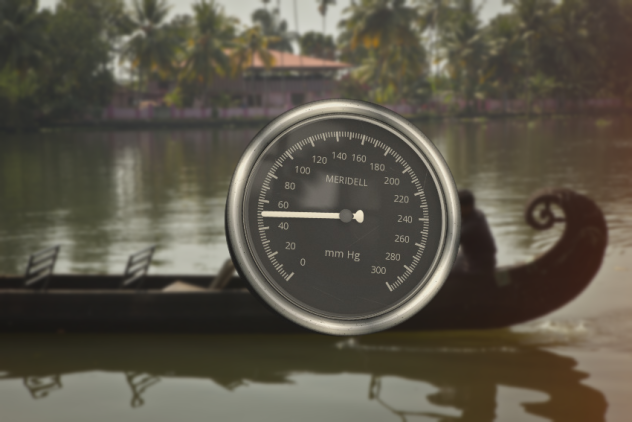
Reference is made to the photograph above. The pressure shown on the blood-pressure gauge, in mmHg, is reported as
50 mmHg
